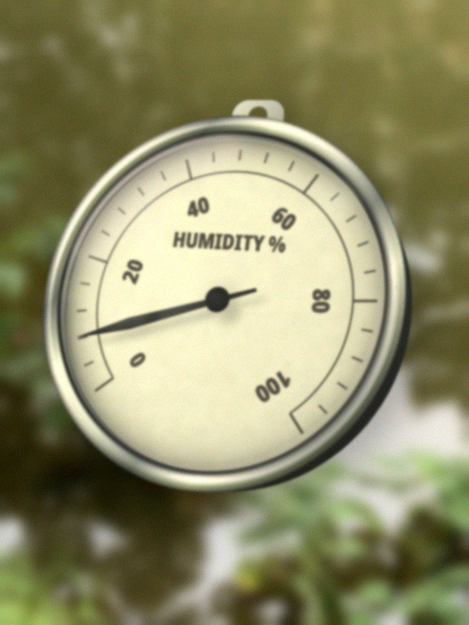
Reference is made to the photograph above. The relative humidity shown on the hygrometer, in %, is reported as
8 %
